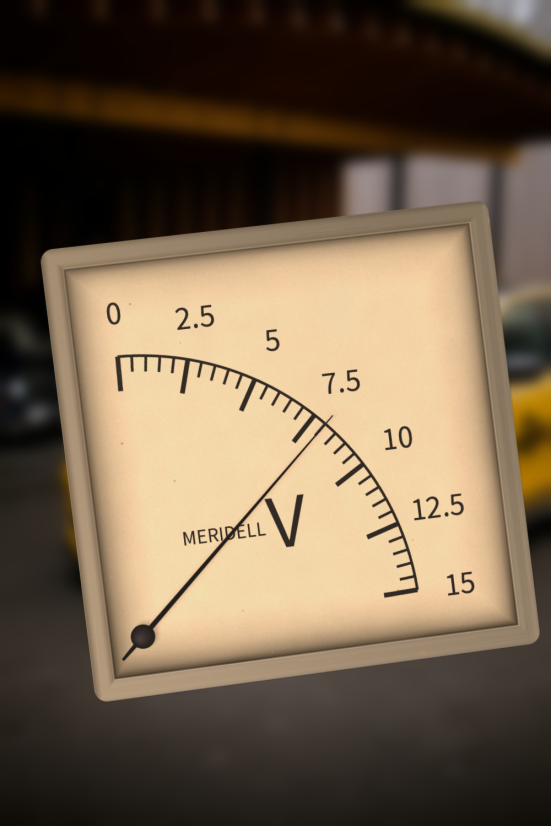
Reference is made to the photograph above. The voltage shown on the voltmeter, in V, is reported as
8 V
